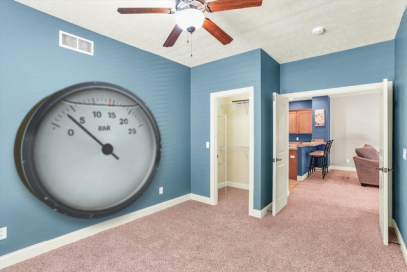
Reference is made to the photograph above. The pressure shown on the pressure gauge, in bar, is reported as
3 bar
